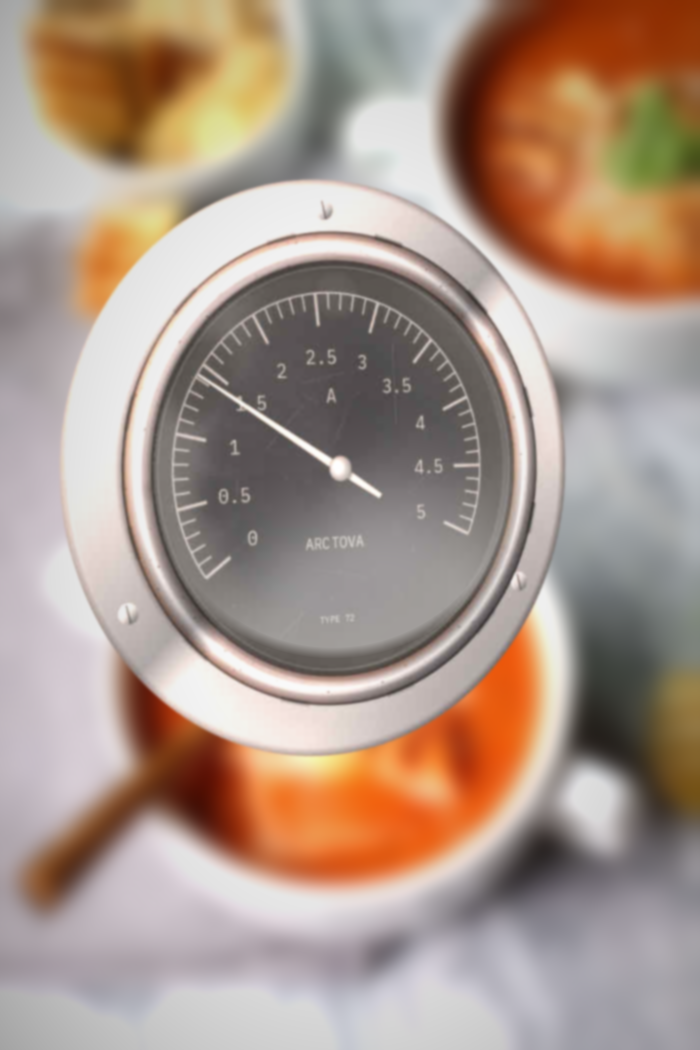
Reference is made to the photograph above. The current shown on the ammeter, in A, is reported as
1.4 A
